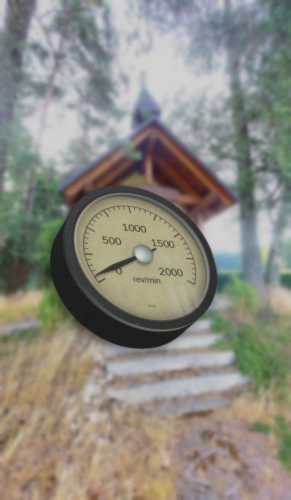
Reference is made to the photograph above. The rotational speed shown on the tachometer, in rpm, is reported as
50 rpm
